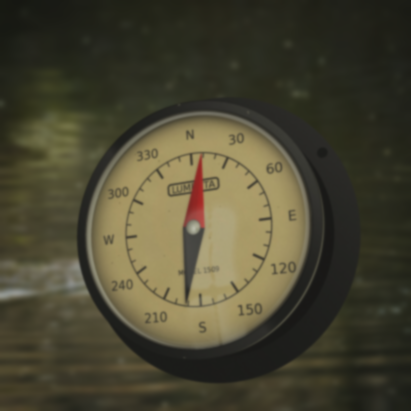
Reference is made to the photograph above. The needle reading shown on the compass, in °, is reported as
10 °
